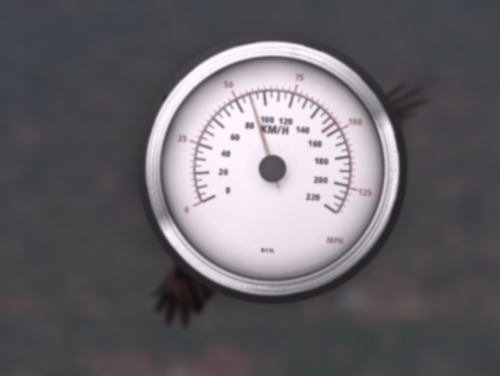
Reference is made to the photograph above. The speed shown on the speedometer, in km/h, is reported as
90 km/h
